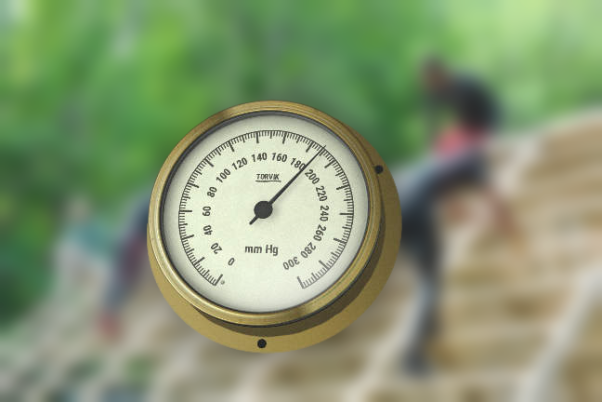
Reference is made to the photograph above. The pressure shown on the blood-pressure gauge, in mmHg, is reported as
190 mmHg
